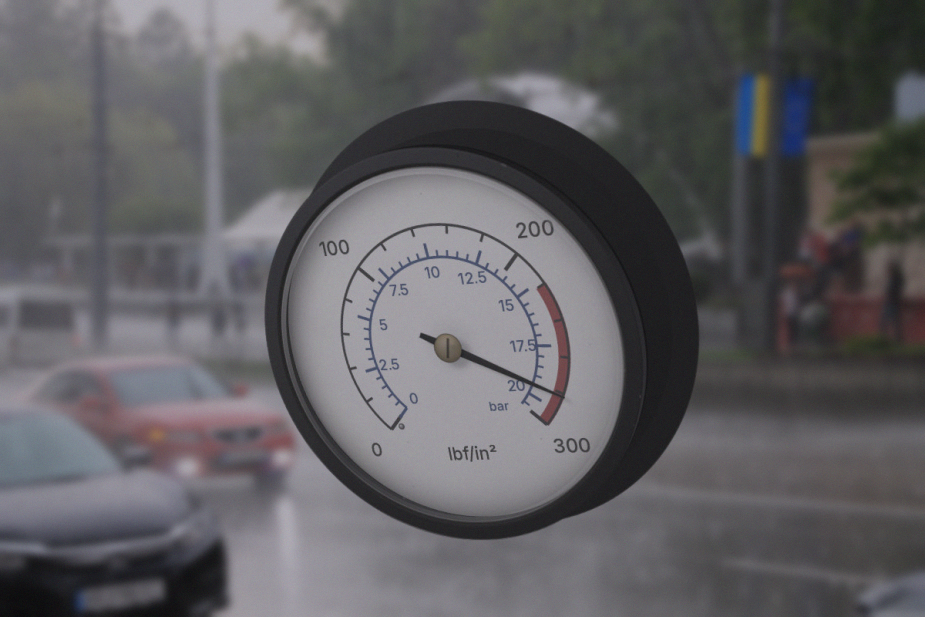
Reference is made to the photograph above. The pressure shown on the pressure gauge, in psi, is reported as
280 psi
